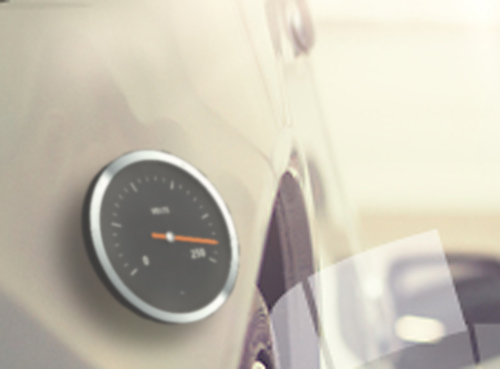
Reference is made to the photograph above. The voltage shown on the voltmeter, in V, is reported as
230 V
